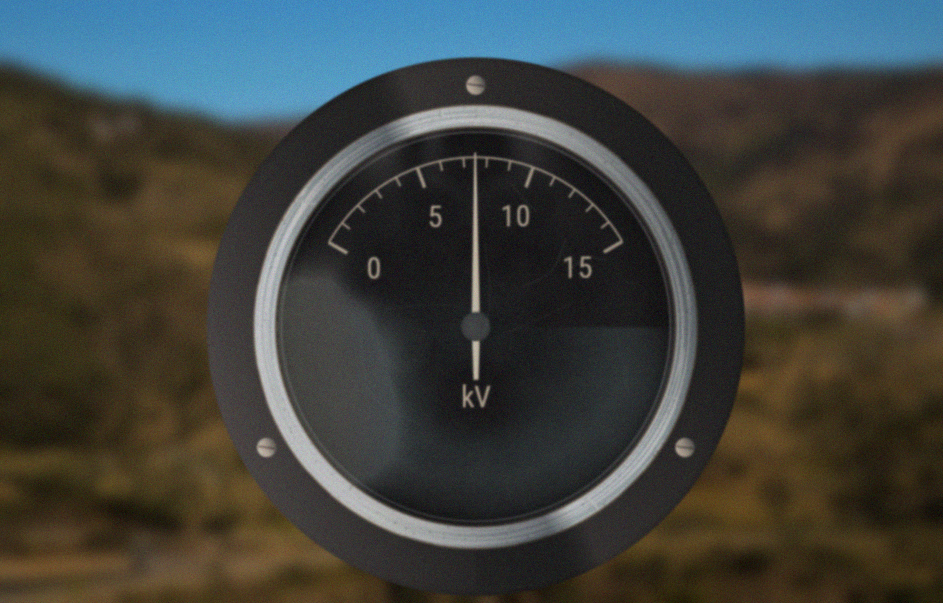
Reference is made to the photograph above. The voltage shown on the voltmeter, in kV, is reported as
7.5 kV
